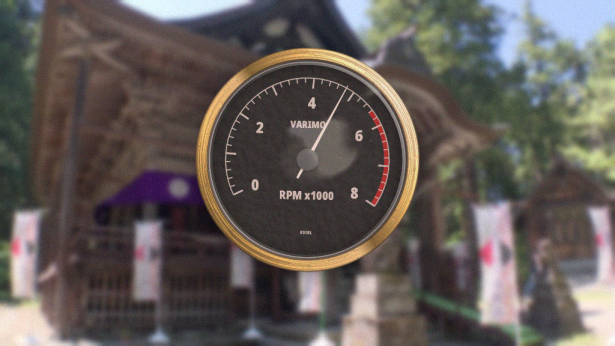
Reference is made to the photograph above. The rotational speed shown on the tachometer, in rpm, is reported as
4800 rpm
